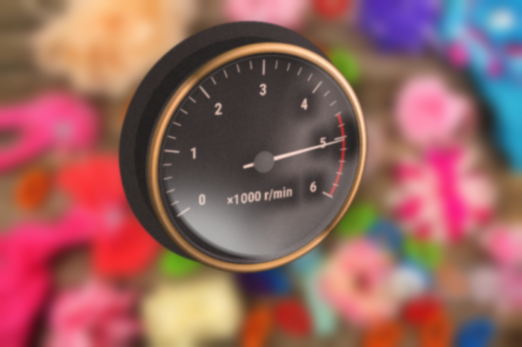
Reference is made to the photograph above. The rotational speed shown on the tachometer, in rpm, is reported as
5000 rpm
